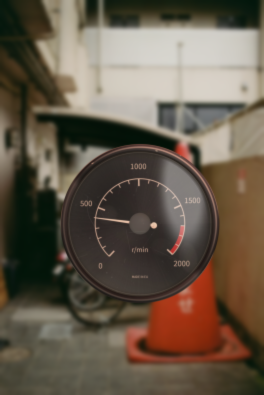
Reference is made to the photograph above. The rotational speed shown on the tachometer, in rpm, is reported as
400 rpm
